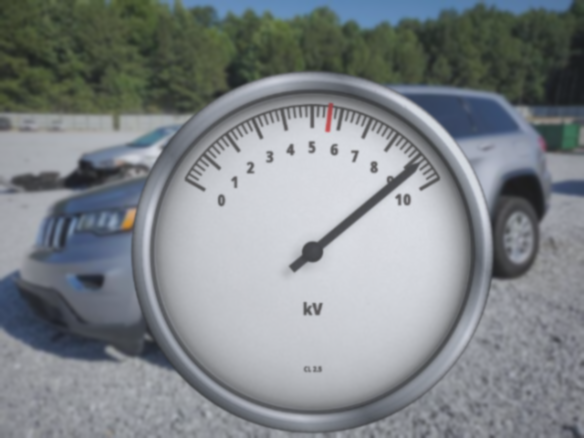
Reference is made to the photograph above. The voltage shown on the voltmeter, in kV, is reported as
9.2 kV
